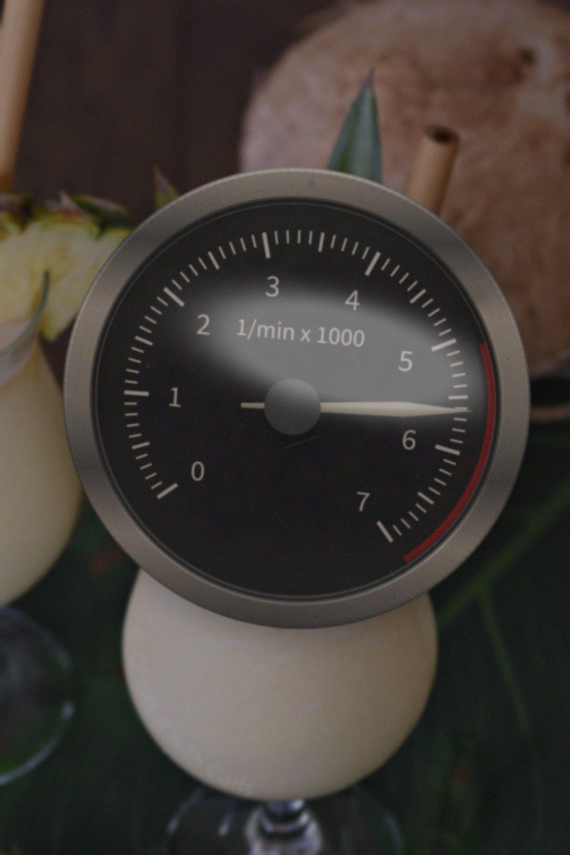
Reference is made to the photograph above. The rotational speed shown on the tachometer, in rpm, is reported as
5600 rpm
